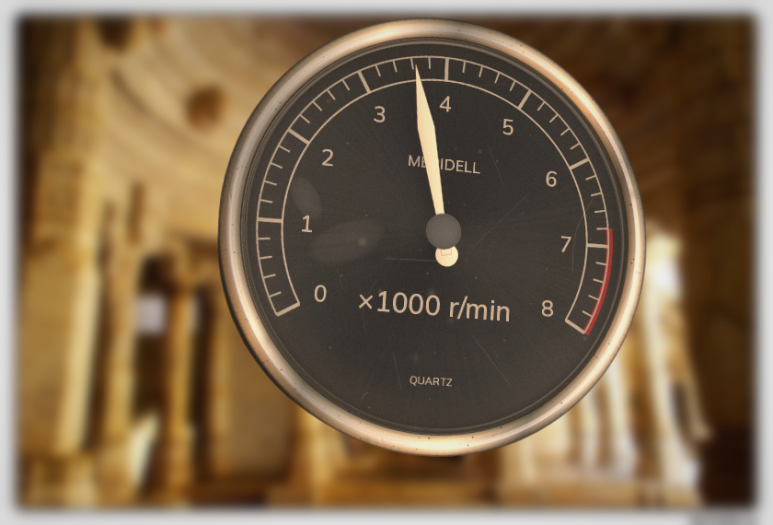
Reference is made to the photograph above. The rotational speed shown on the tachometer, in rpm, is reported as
3600 rpm
